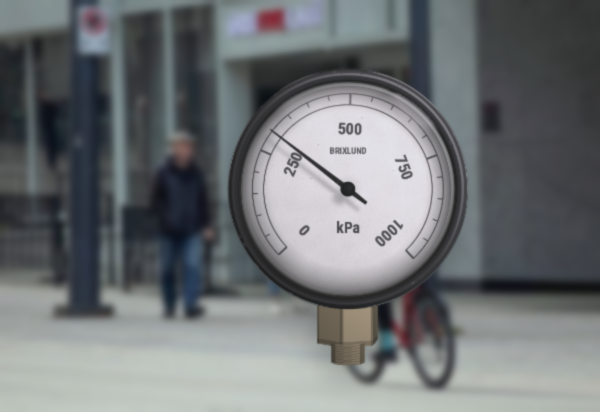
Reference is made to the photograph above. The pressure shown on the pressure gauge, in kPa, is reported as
300 kPa
